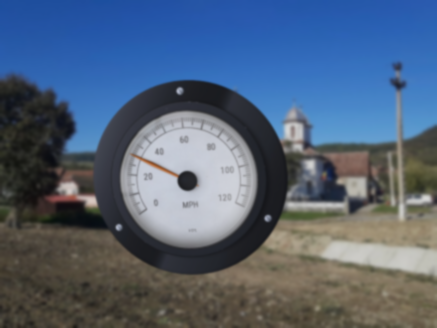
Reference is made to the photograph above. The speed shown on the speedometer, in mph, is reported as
30 mph
